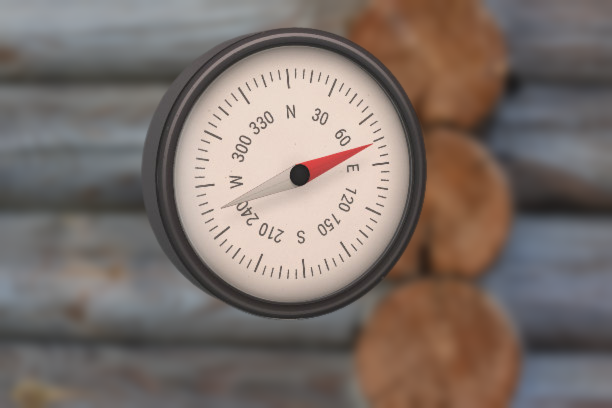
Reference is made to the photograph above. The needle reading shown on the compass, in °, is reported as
75 °
